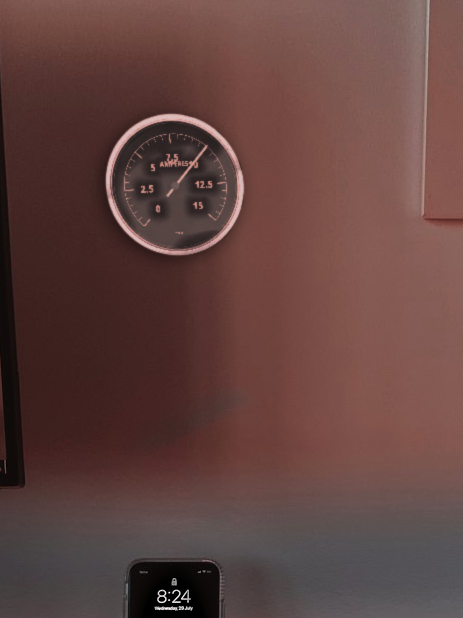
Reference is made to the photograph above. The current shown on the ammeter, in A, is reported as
10 A
